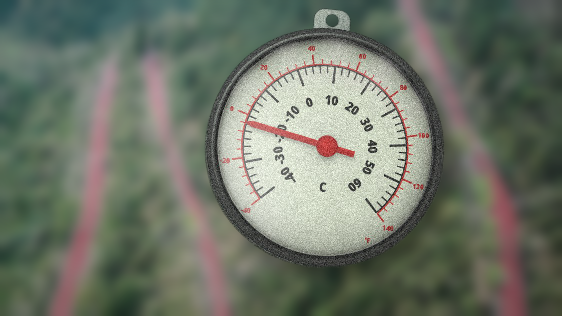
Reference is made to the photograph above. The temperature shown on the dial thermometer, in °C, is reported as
-20 °C
